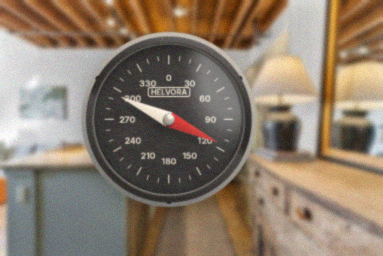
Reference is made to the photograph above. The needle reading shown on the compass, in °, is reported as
115 °
